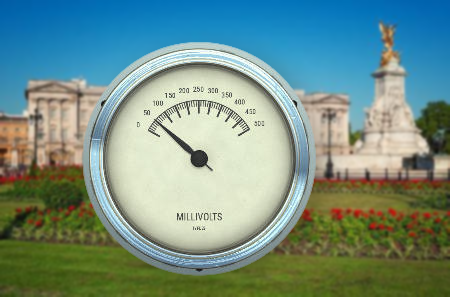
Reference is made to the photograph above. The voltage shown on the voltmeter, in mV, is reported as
50 mV
